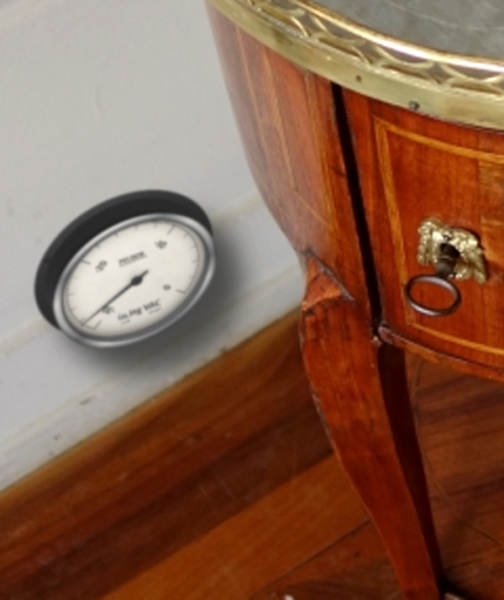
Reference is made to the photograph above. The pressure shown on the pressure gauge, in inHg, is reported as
-28 inHg
